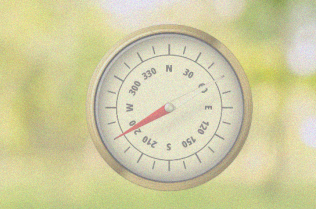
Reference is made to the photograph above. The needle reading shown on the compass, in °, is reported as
240 °
